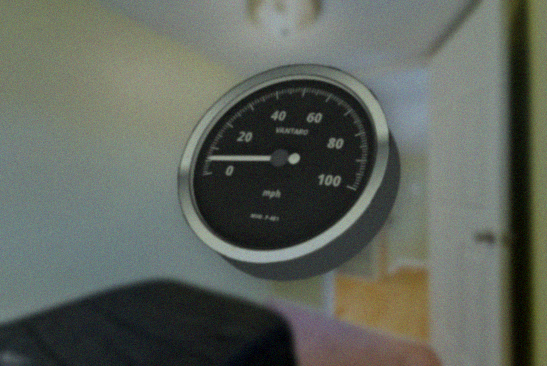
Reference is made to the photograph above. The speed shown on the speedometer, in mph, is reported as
5 mph
